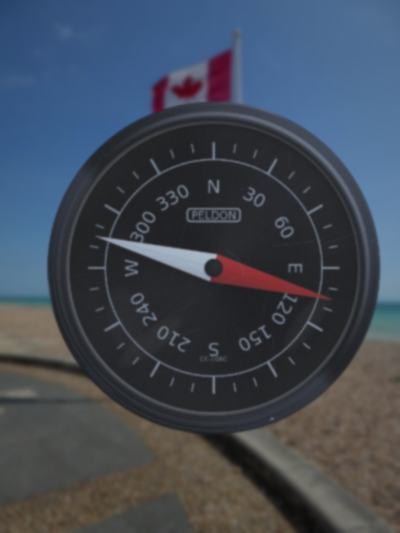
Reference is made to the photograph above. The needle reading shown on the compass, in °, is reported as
105 °
